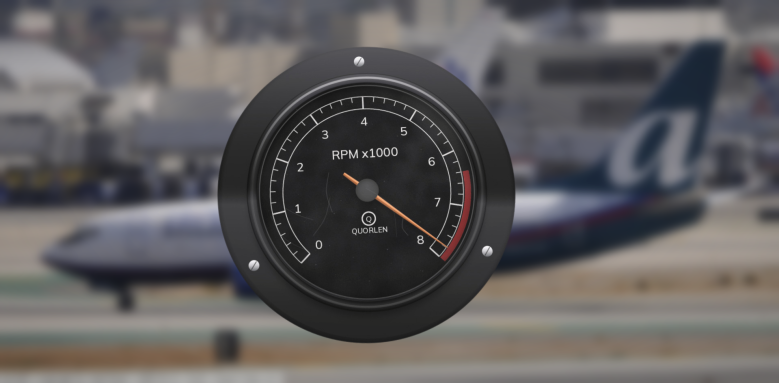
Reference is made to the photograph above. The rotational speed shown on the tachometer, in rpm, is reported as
7800 rpm
